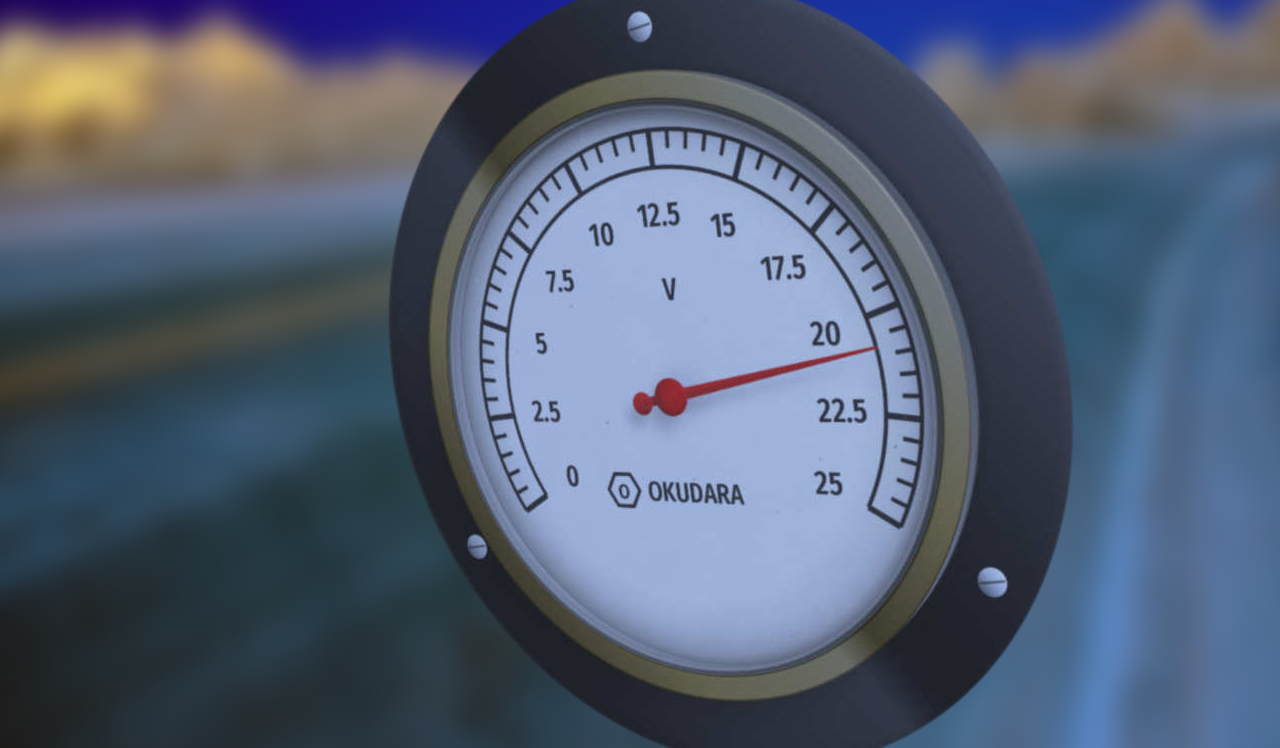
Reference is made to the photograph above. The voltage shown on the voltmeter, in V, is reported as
20.75 V
